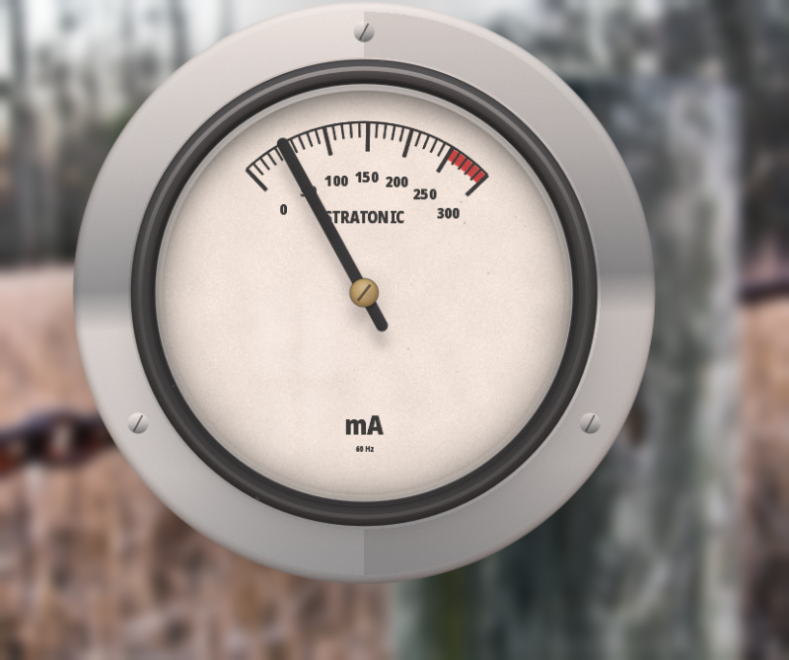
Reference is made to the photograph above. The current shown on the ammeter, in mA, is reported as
50 mA
